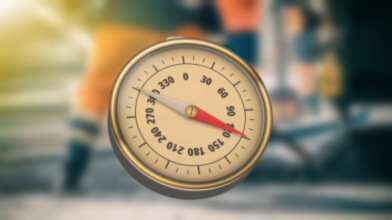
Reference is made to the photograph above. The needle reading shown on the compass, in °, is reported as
120 °
